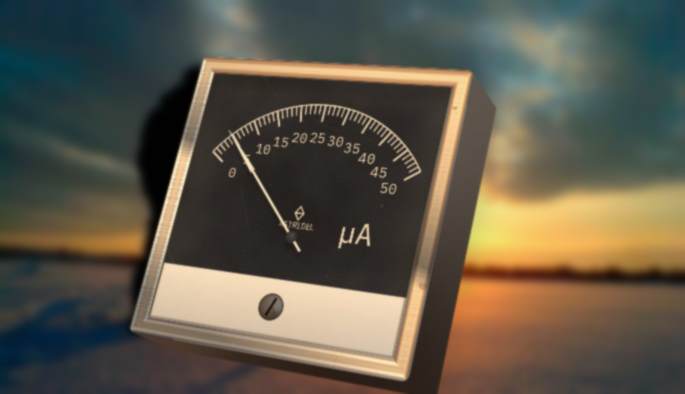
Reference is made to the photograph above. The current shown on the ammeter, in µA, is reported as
5 µA
